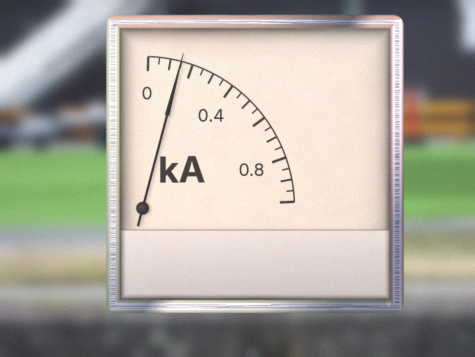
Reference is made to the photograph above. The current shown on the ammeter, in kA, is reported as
0.15 kA
